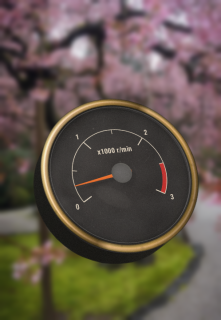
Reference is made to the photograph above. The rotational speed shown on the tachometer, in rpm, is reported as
250 rpm
